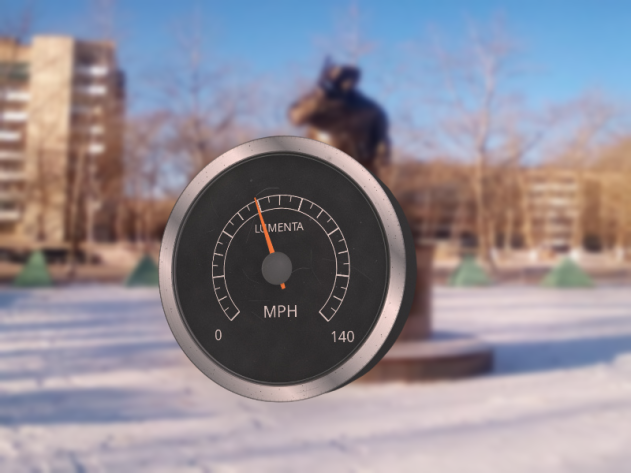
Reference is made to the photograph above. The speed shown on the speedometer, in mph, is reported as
60 mph
